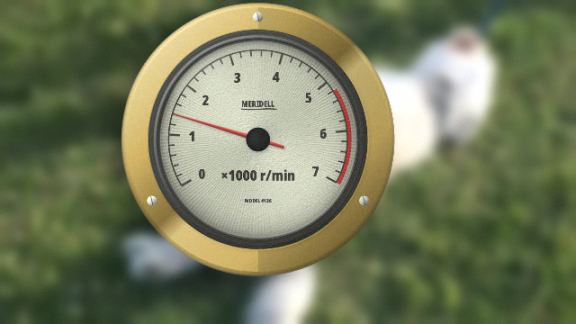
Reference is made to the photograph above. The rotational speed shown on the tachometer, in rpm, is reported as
1400 rpm
